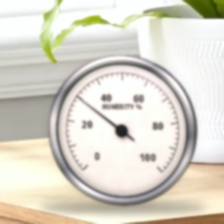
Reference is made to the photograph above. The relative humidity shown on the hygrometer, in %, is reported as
30 %
